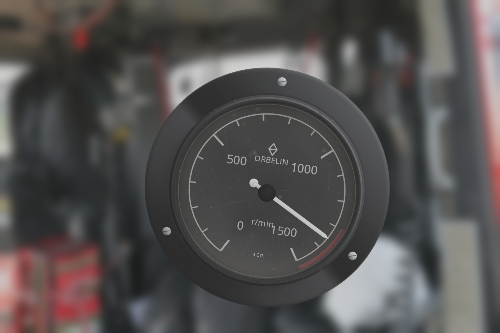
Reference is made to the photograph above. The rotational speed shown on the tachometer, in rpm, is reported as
1350 rpm
